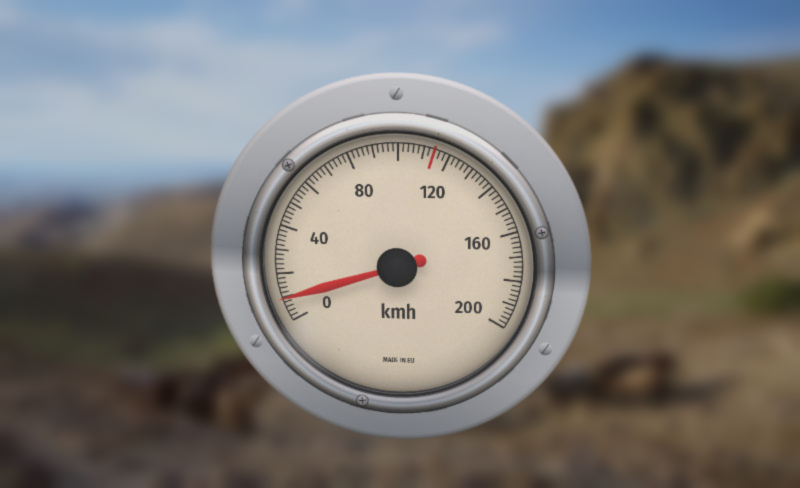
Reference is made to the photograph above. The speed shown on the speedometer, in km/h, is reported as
10 km/h
